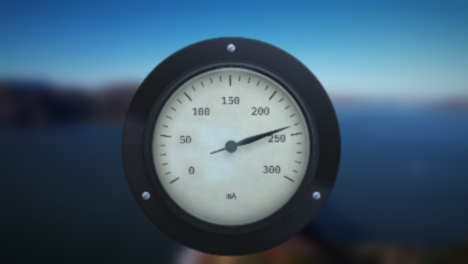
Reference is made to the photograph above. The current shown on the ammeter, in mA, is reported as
240 mA
